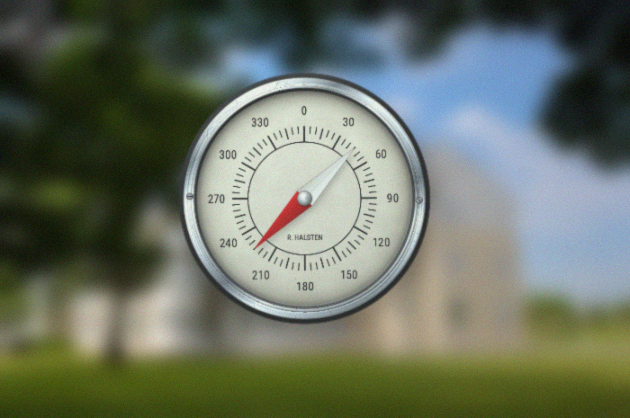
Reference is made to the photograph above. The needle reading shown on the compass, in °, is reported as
225 °
